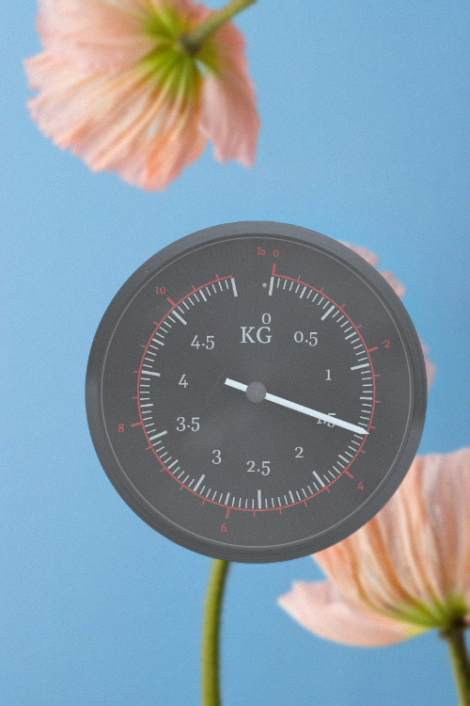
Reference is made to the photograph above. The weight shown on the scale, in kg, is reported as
1.5 kg
